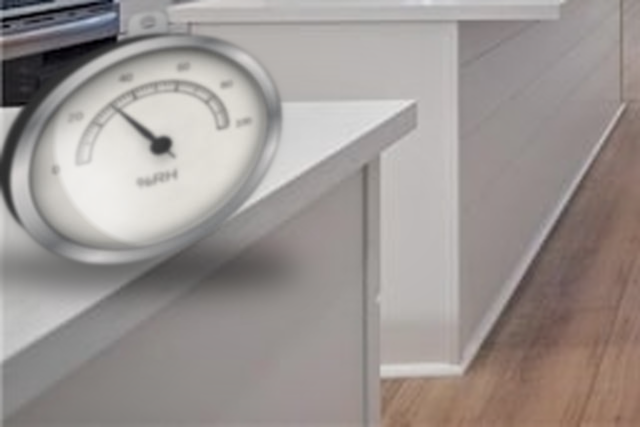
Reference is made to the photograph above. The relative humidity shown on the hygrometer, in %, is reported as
30 %
